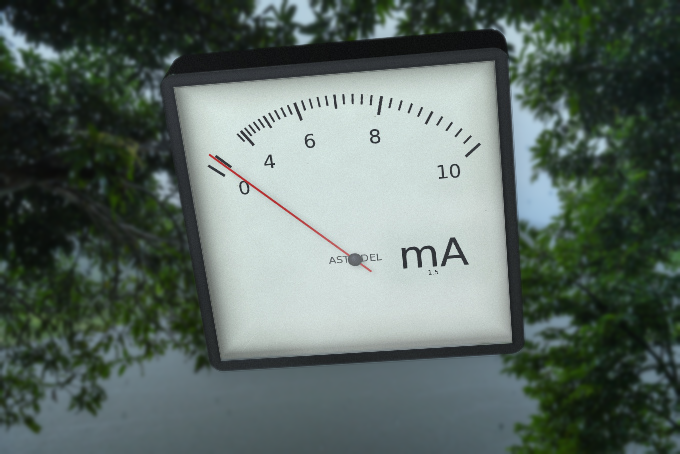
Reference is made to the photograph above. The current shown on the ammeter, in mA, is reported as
2 mA
